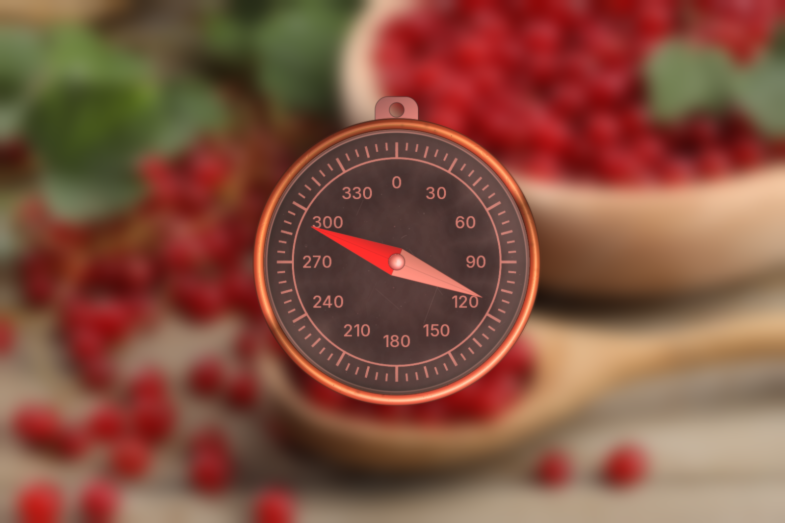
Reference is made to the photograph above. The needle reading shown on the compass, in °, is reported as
292.5 °
